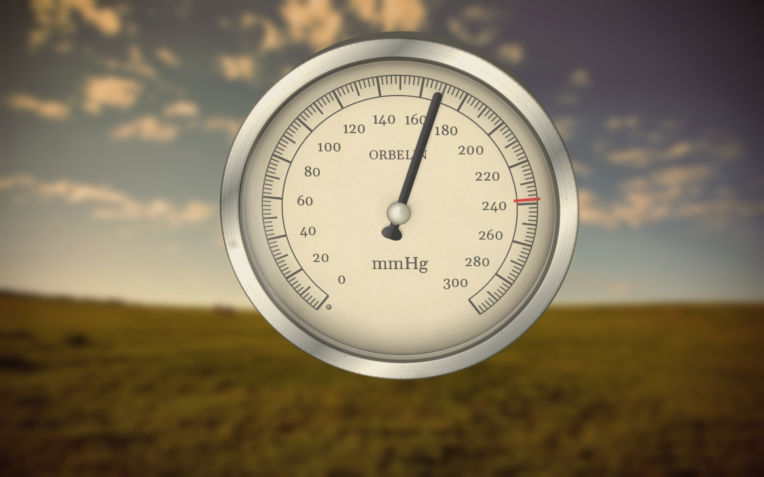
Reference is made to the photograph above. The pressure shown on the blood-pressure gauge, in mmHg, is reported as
168 mmHg
